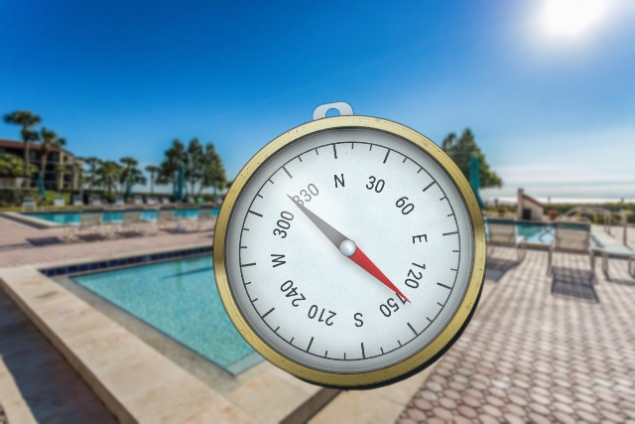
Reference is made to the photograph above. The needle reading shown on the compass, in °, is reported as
140 °
